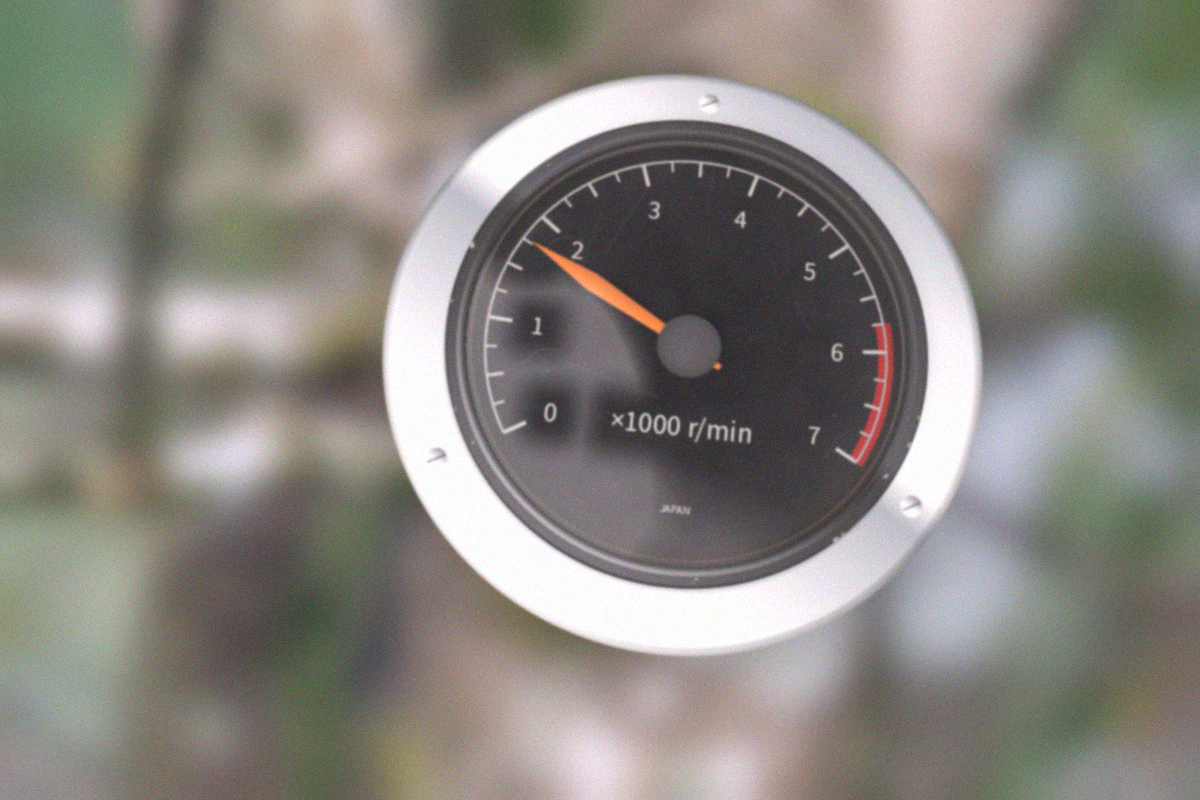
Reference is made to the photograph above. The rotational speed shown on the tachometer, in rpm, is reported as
1750 rpm
